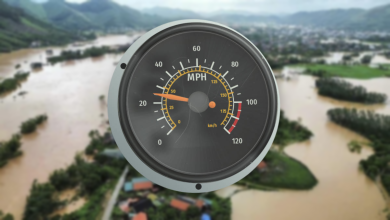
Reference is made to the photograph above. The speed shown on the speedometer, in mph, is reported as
25 mph
